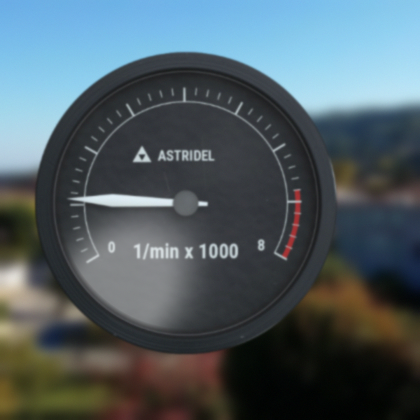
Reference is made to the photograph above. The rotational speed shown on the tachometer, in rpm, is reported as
1100 rpm
